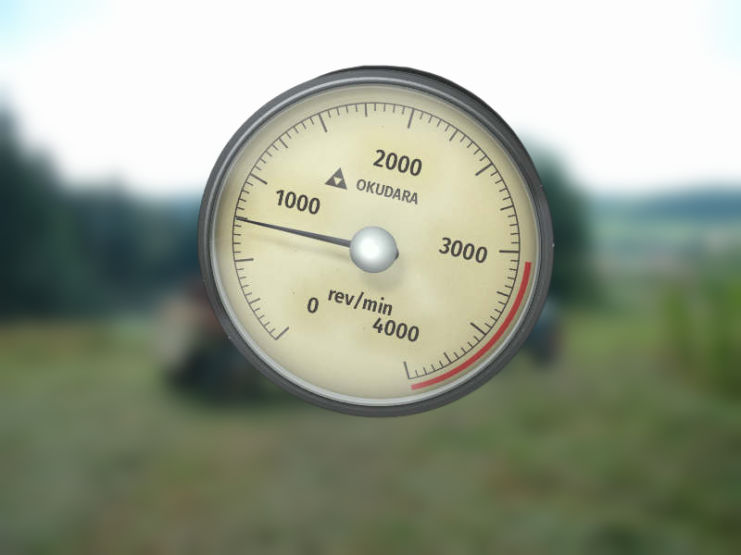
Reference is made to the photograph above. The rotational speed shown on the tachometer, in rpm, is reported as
750 rpm
